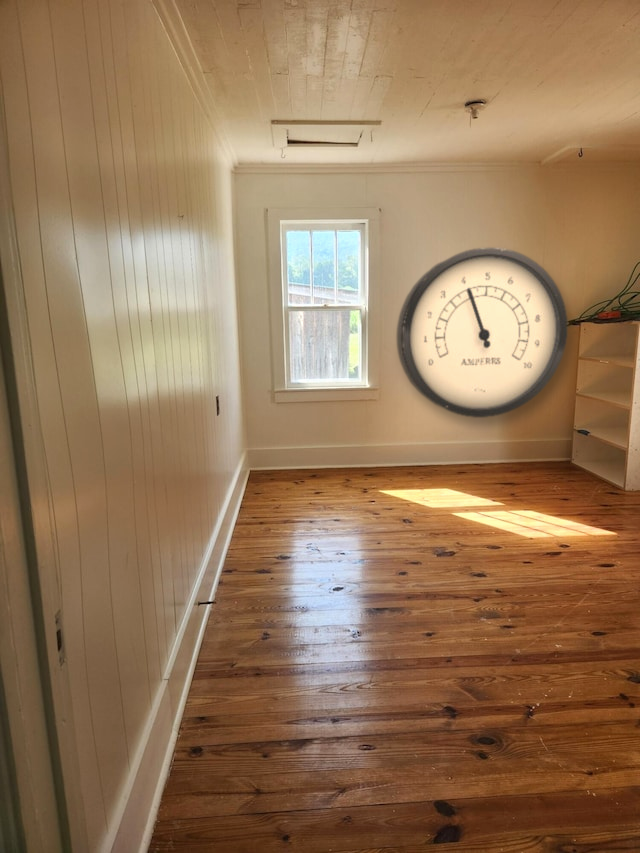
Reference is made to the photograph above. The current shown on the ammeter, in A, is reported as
4 A
